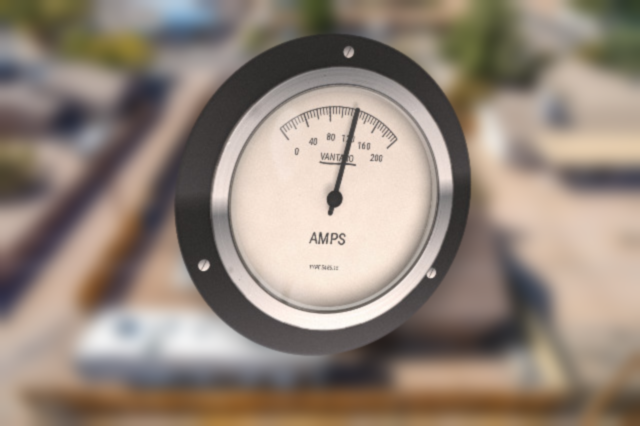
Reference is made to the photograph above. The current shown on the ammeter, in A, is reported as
120 A
